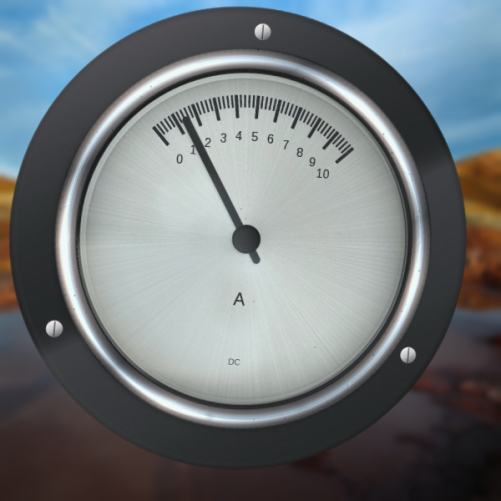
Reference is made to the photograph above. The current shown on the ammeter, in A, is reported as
1.4 A
